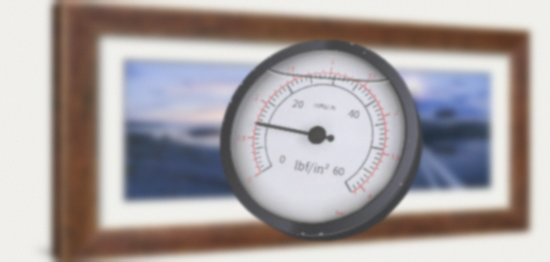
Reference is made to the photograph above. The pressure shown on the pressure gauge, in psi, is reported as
10 psi
